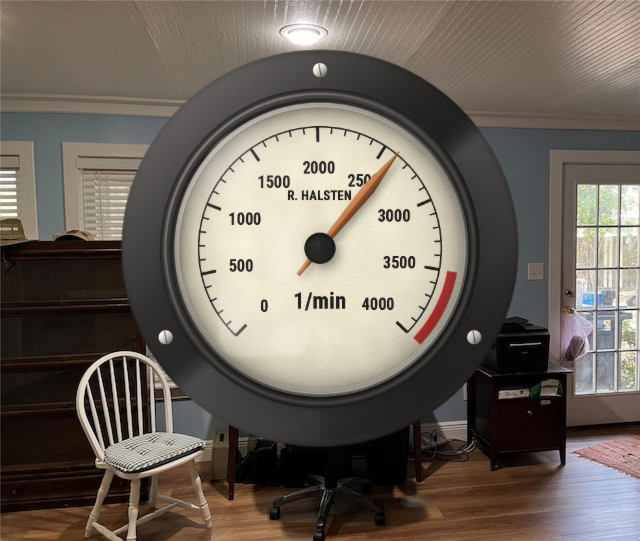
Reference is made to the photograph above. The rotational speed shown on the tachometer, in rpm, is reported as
2600 rpm
